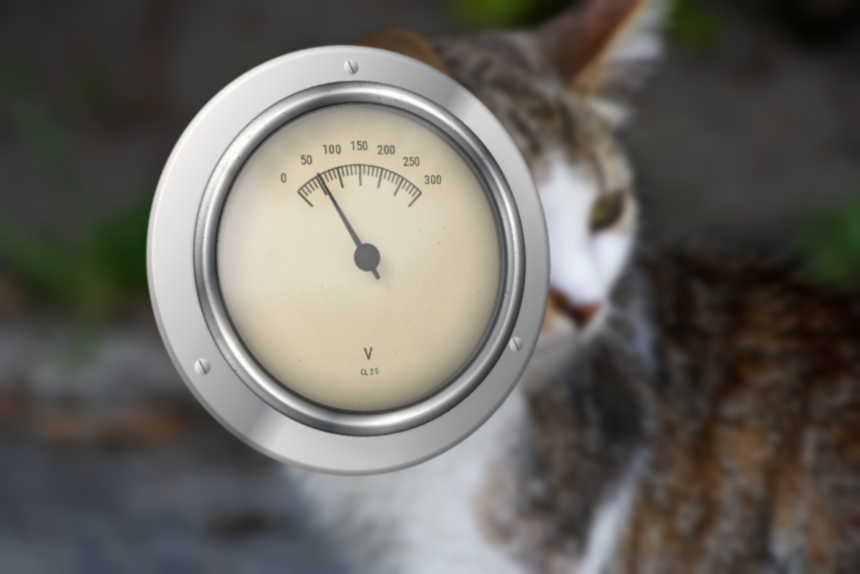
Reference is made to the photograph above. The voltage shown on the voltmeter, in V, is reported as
50 V
